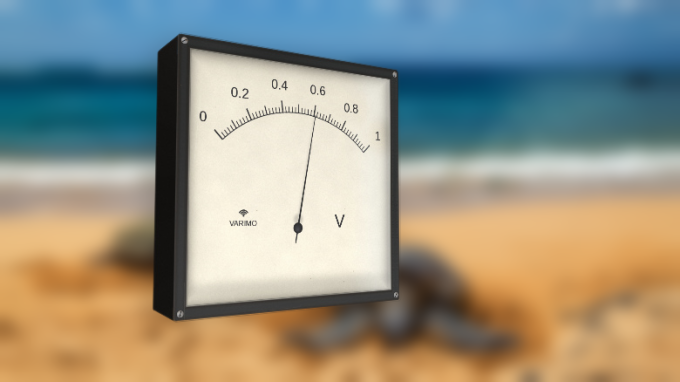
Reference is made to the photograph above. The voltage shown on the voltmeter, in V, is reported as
0.6 V
